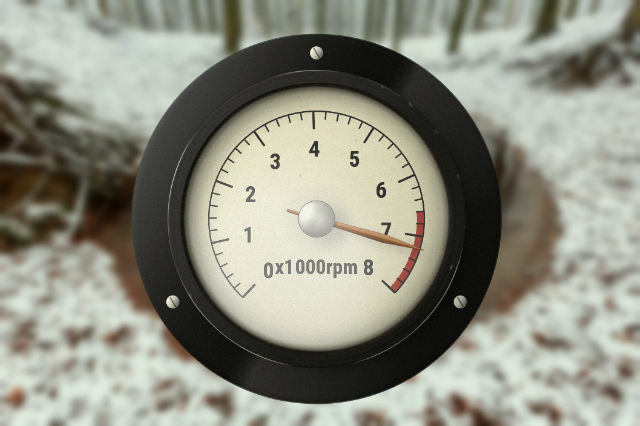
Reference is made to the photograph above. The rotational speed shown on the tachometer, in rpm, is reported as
7200 rpm
